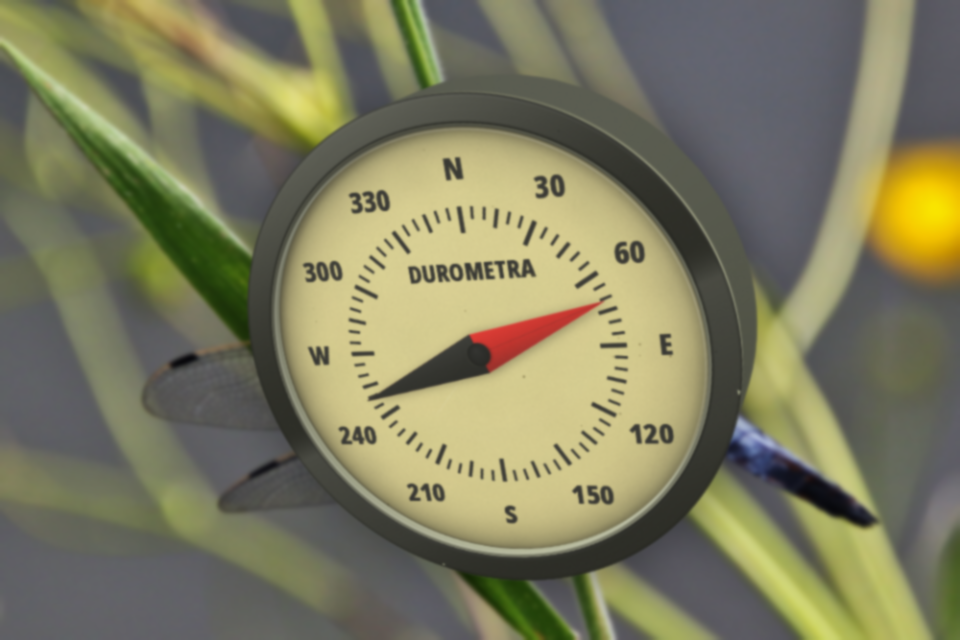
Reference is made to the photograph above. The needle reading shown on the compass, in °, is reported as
70 °
